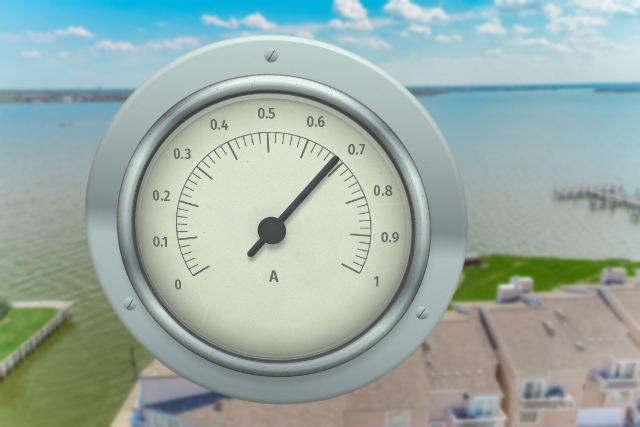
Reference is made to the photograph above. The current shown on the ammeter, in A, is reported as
0.68 A
